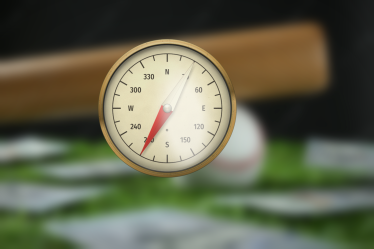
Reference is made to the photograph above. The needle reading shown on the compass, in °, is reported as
210 °
